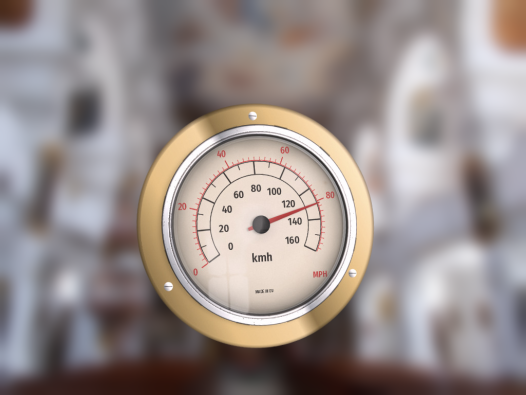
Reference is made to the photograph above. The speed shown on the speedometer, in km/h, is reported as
130 km/h
